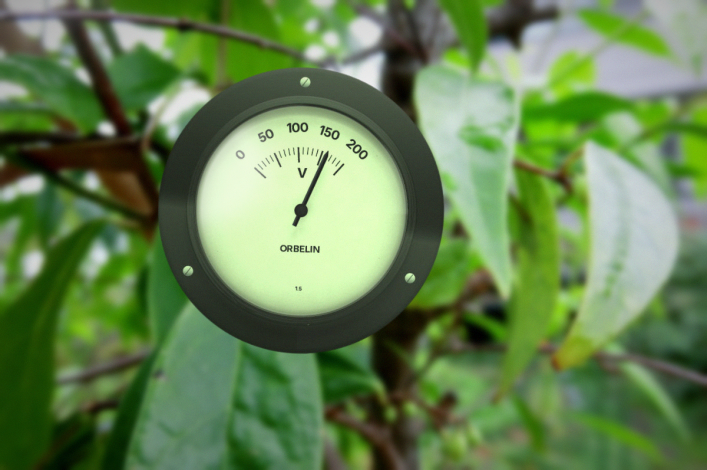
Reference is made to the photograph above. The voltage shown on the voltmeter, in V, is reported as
160 V
